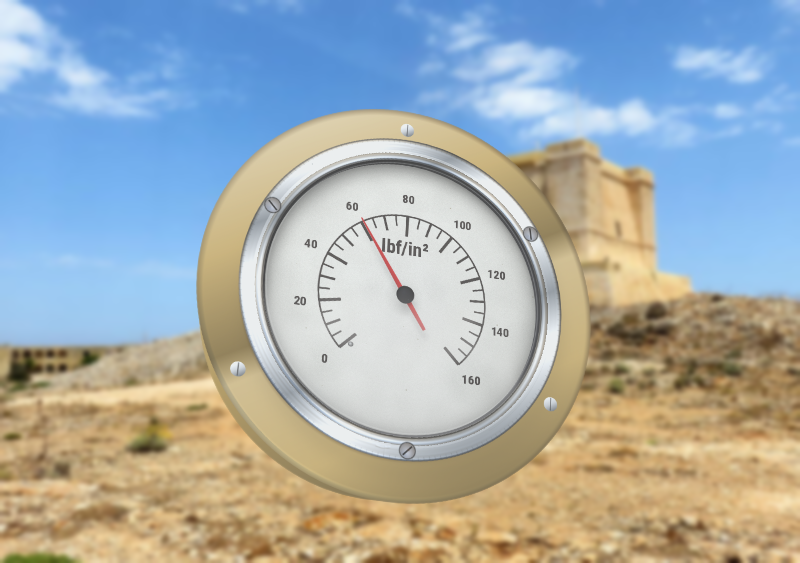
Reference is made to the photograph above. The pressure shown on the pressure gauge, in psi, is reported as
60 psi
